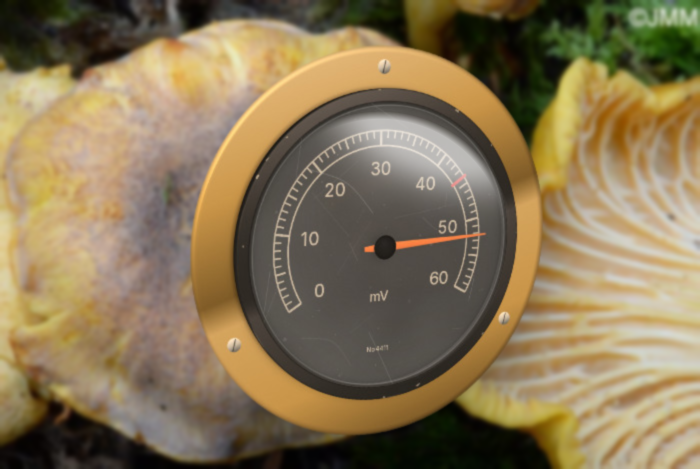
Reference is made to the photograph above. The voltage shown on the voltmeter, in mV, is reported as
52 mV
